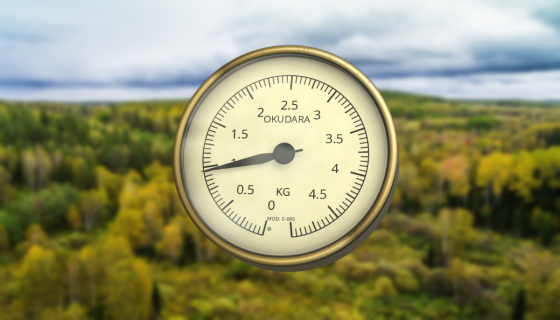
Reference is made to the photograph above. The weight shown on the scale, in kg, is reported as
0.95 kg
